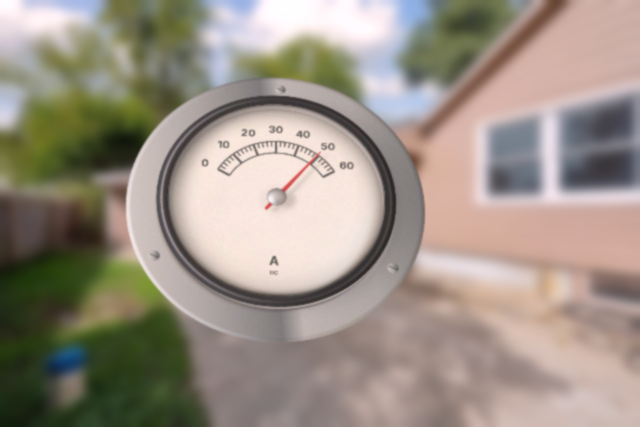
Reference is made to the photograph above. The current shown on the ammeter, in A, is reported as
50 A
